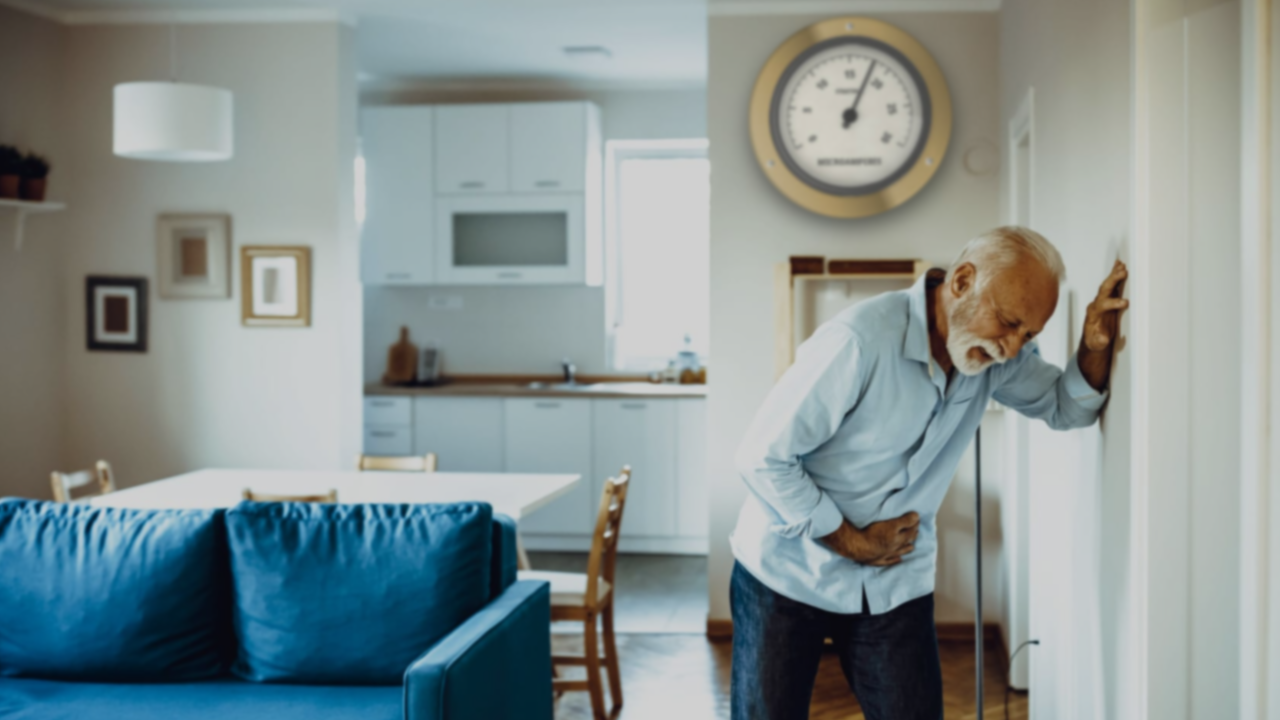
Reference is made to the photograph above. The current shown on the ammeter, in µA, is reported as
18 µA
